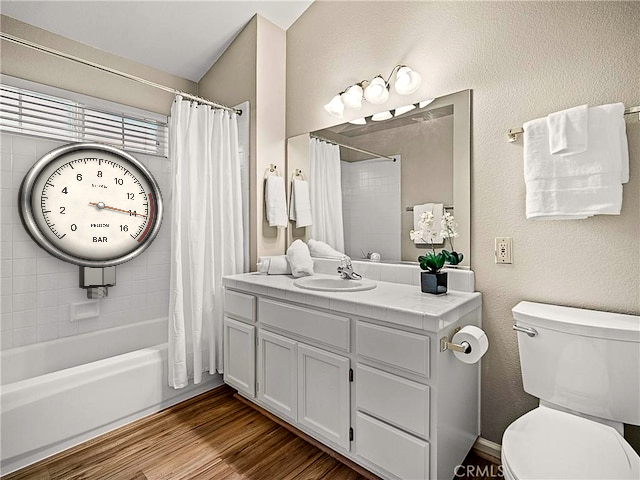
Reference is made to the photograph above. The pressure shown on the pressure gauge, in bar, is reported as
14 bar
